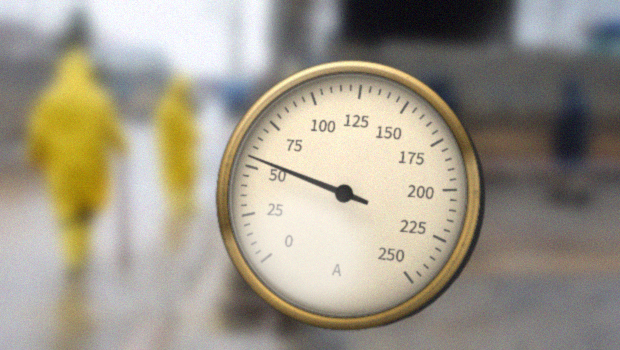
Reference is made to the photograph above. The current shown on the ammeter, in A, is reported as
55 A
